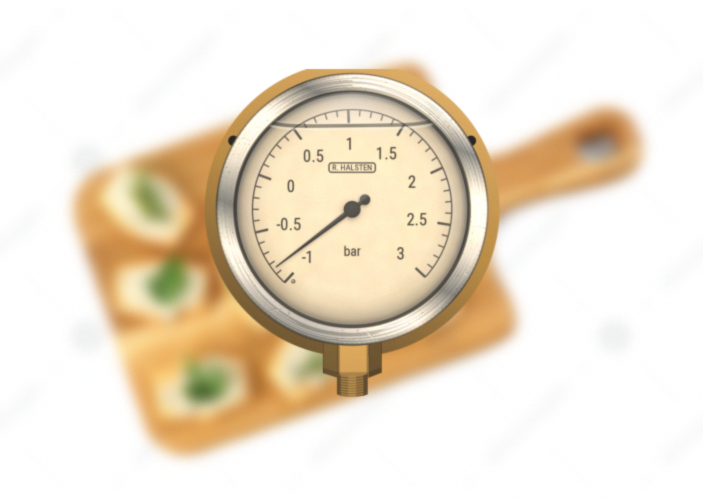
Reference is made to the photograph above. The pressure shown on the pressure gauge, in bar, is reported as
-0.85 bar
